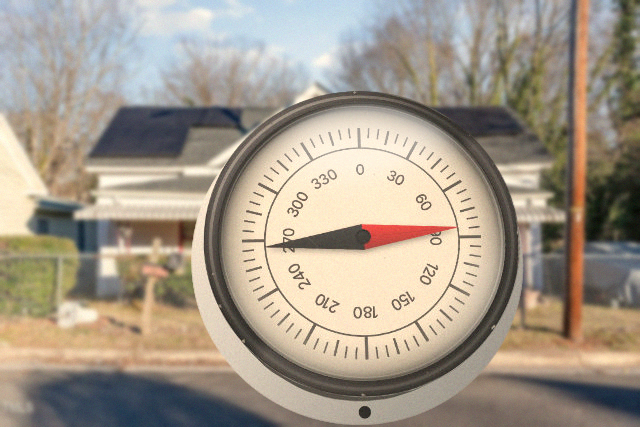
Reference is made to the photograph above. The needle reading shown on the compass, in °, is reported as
85 °
